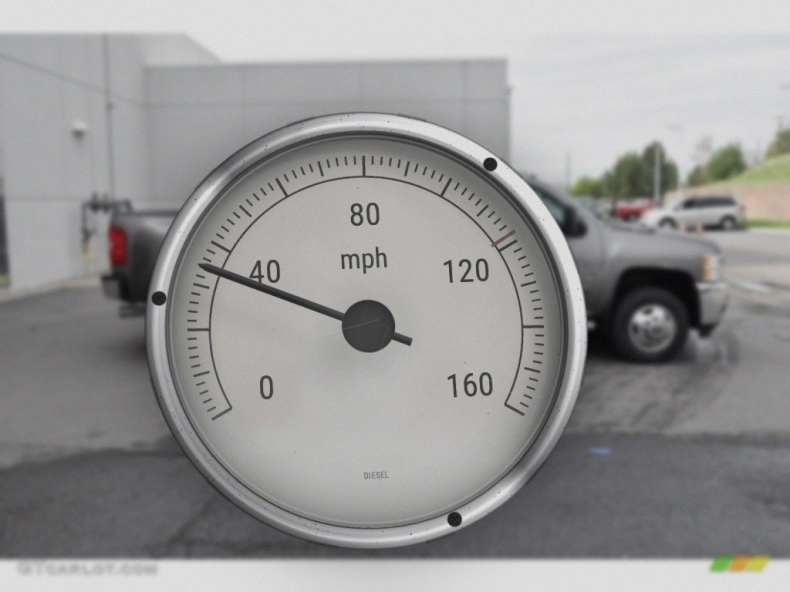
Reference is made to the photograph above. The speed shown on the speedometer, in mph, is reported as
34 mph
